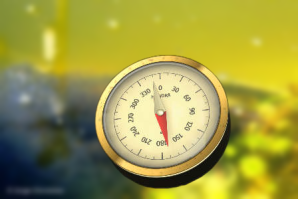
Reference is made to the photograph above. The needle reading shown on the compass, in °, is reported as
170 °
